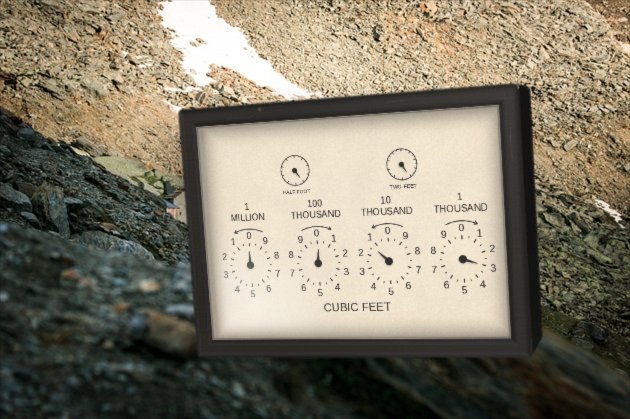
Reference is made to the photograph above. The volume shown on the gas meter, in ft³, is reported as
1300 ft³
